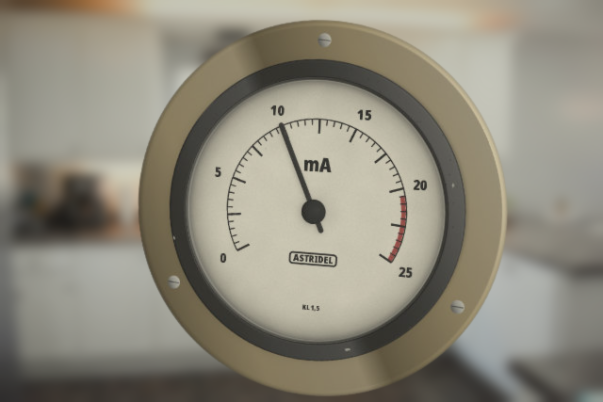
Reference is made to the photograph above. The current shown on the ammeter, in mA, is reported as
10 mA
